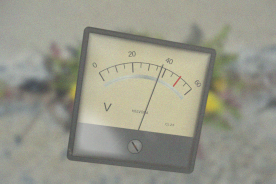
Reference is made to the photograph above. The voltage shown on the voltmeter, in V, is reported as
37.5 V
